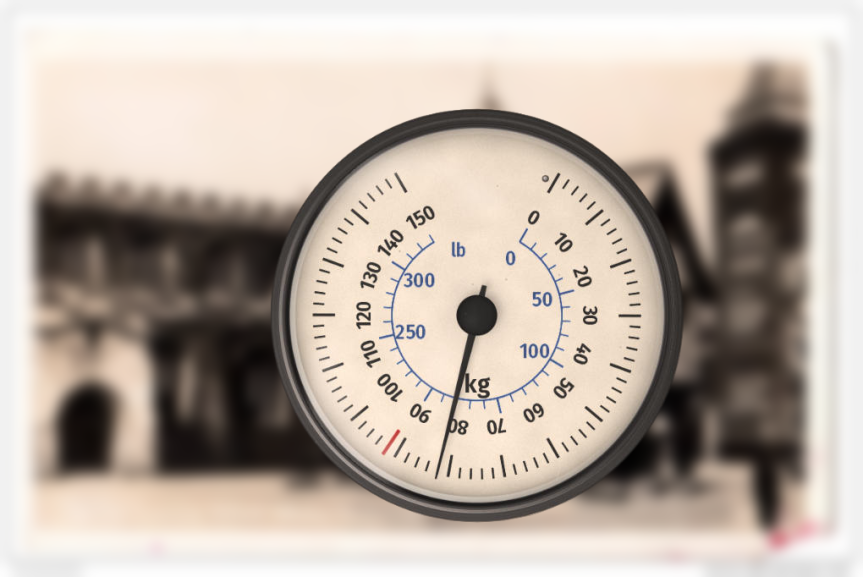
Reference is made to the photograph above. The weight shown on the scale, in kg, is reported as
82 kg
